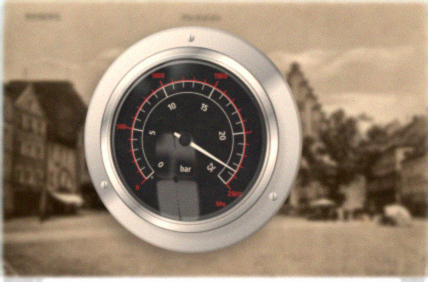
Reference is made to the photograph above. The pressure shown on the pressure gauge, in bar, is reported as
23.5 bar
